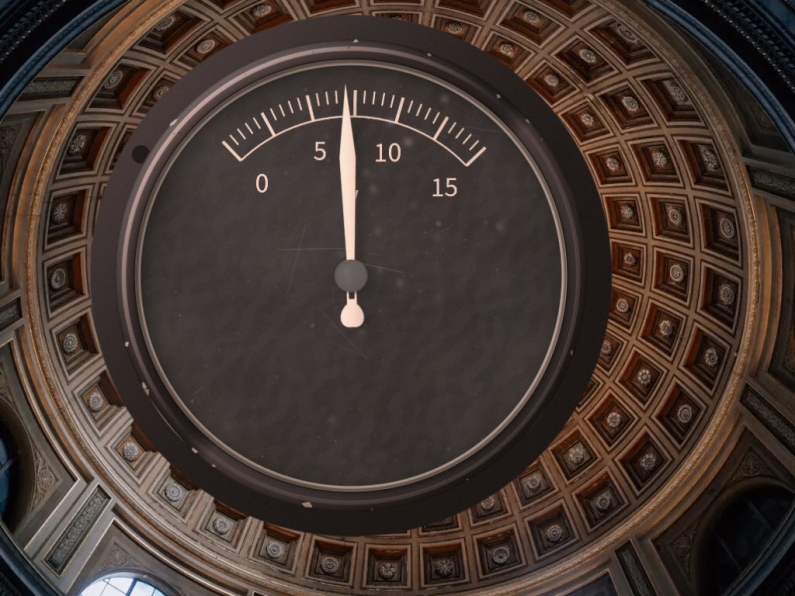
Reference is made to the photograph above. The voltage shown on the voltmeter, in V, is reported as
7 V
